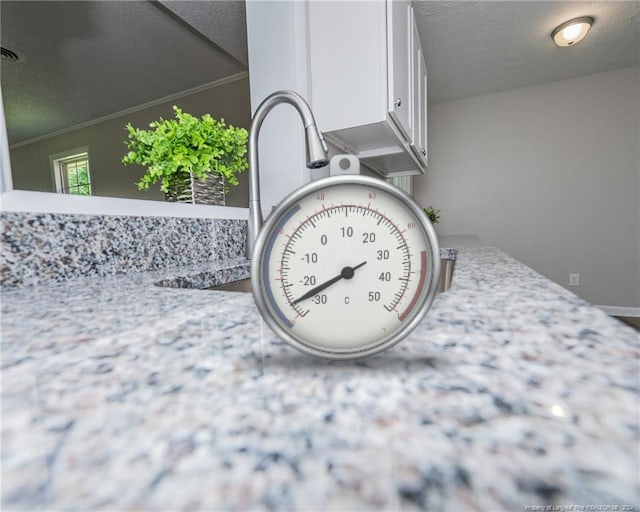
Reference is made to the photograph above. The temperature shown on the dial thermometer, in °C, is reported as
-25 °C
